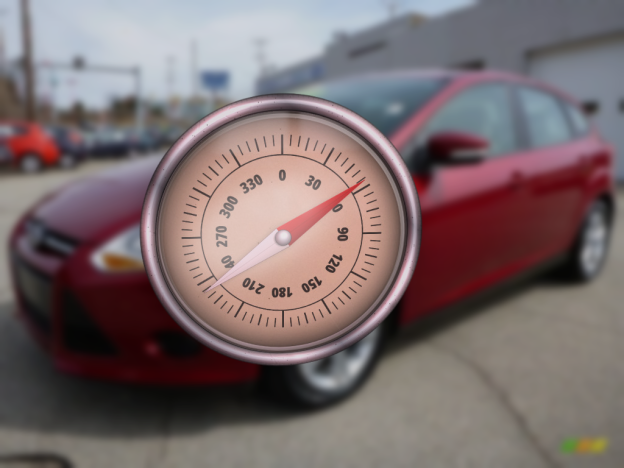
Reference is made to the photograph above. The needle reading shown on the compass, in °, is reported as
55 °
